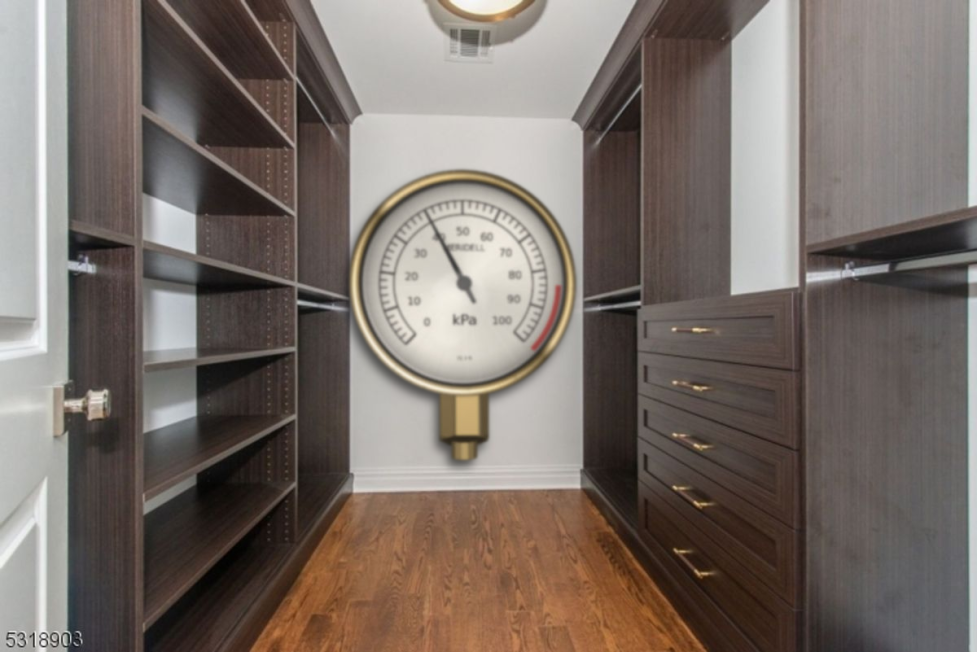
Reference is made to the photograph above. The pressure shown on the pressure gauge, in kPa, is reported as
40 kPa
